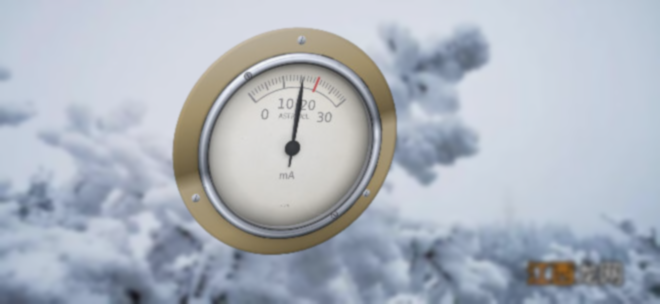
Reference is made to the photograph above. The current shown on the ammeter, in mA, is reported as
15 mA
